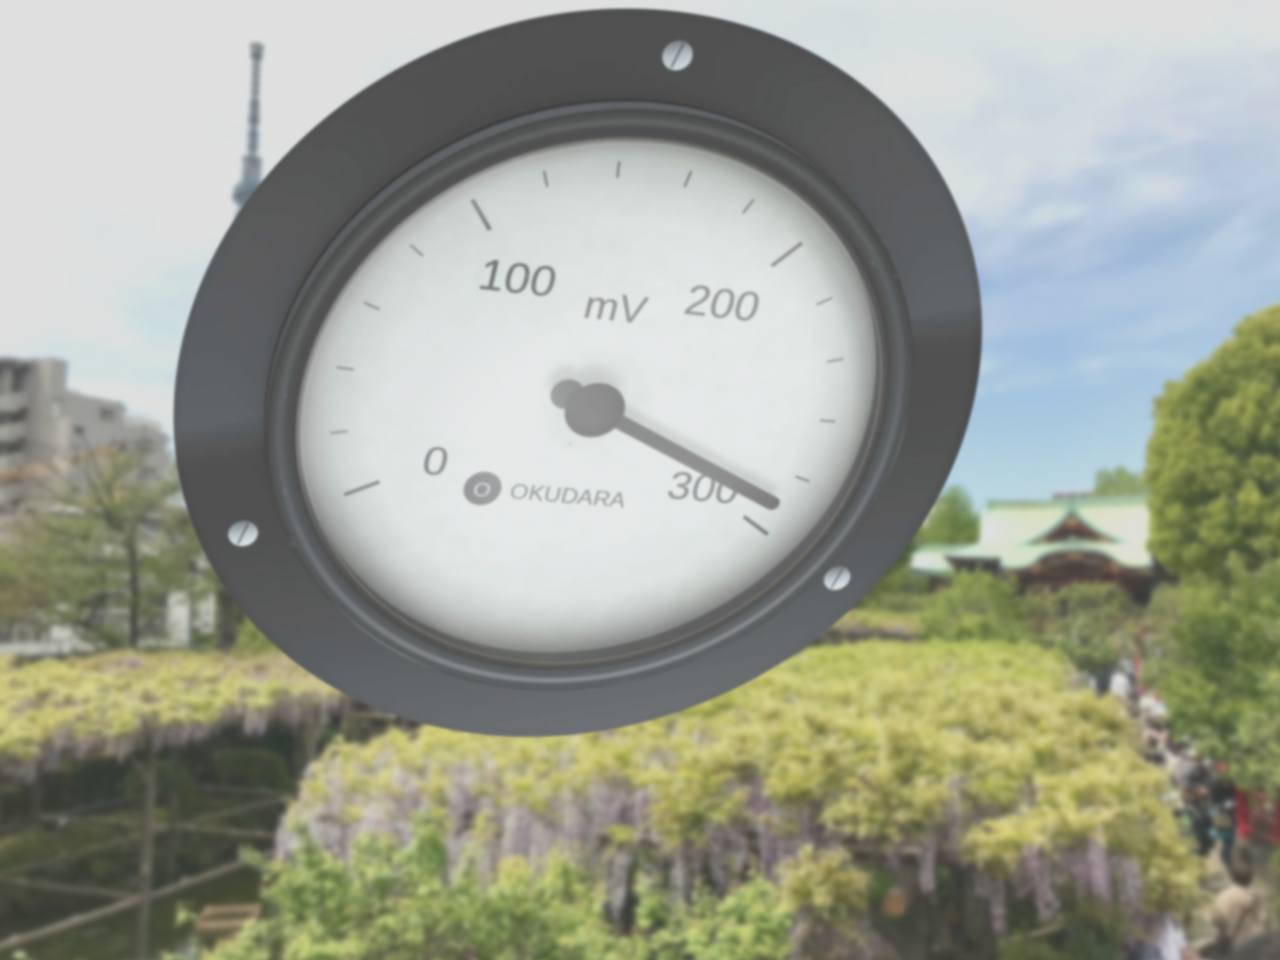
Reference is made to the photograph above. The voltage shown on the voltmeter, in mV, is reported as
290 mV
